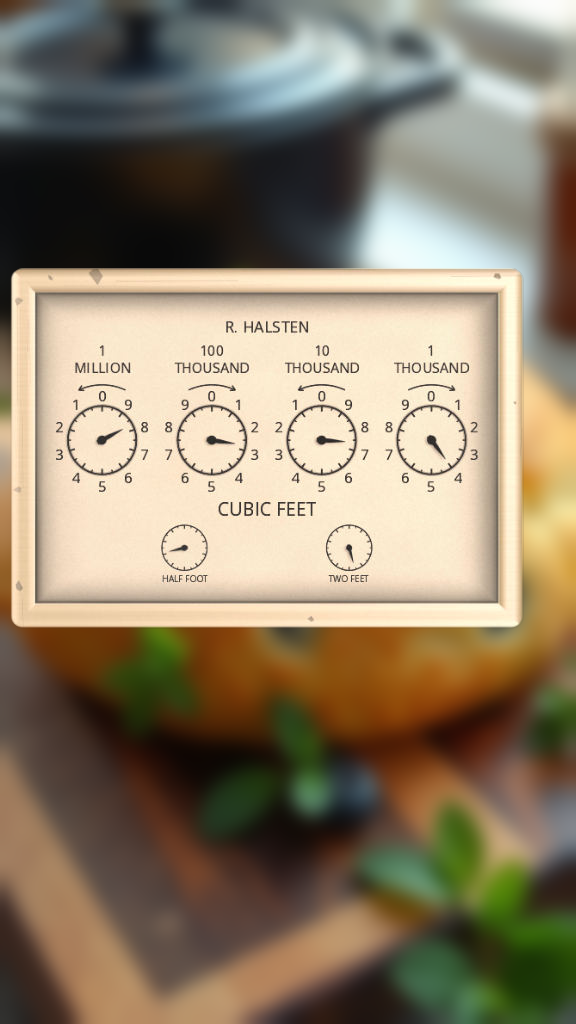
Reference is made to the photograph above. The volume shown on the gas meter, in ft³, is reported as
827400 ft³
